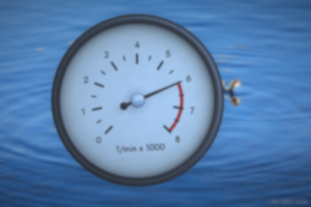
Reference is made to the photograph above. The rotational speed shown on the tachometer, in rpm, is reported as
6000 rpm
